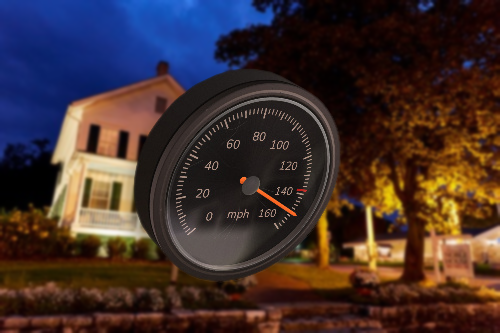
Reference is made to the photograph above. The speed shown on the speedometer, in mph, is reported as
150 mph
